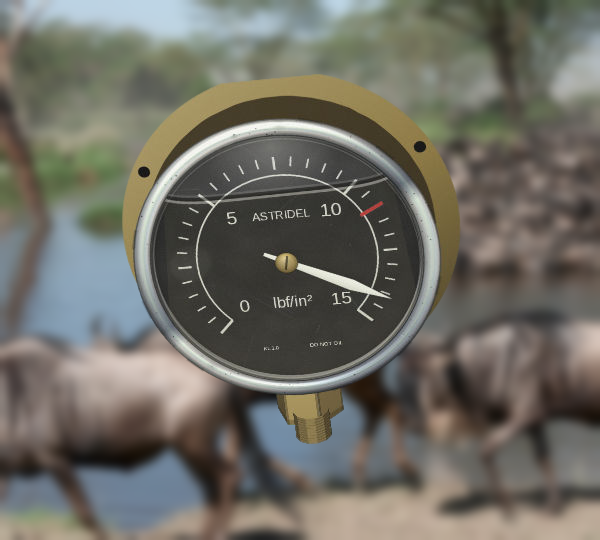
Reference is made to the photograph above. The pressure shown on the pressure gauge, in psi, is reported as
14 psi
